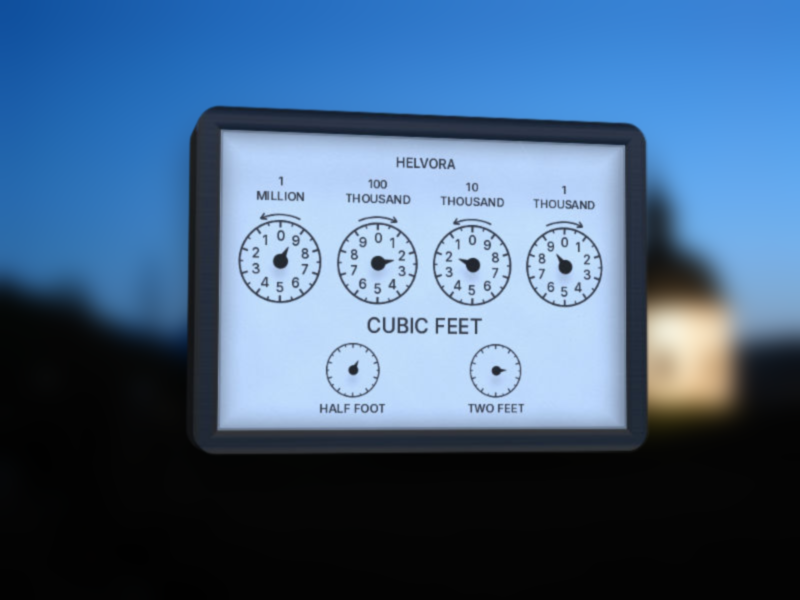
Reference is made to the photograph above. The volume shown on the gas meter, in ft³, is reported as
921900 ft³
